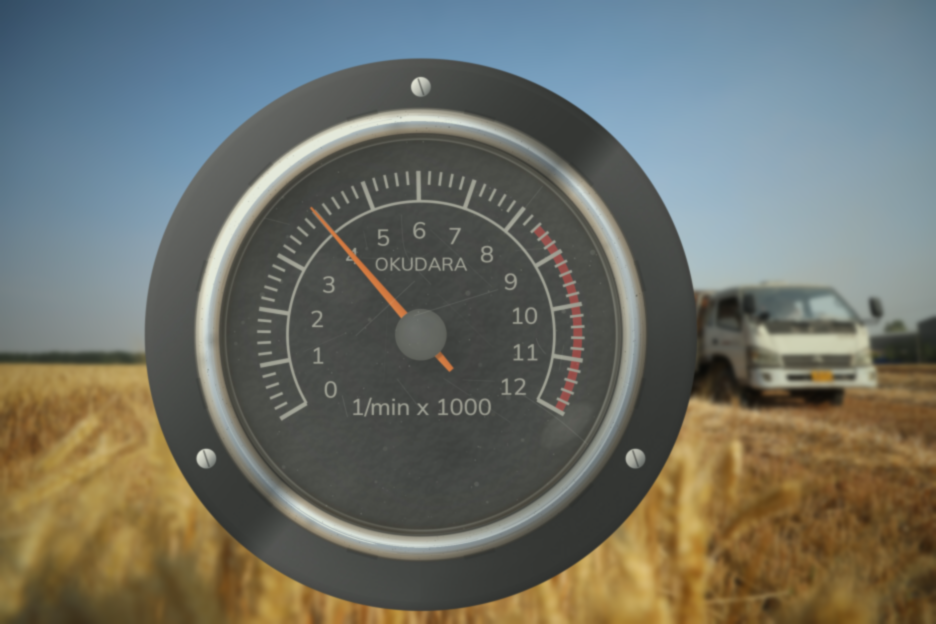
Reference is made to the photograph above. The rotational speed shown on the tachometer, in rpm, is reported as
4000 rpm
